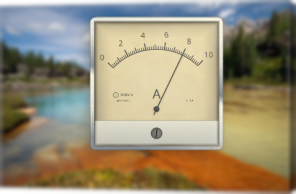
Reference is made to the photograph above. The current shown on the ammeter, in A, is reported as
8 A
